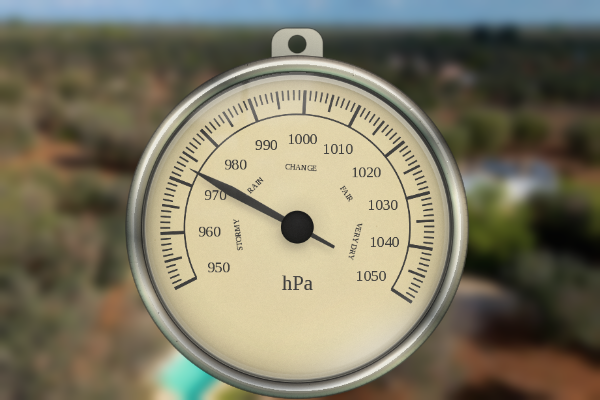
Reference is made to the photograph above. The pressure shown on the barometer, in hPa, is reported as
973 hPa
